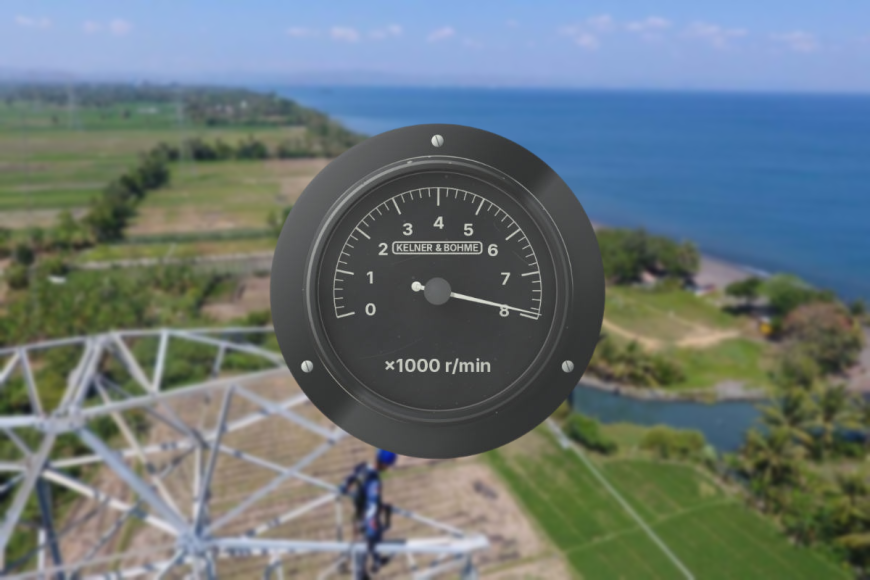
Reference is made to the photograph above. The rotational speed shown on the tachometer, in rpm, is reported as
7900 rpm
